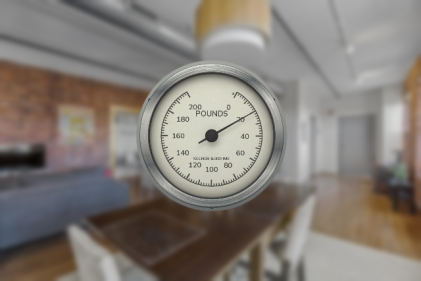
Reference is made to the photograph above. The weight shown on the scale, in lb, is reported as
20 lb
